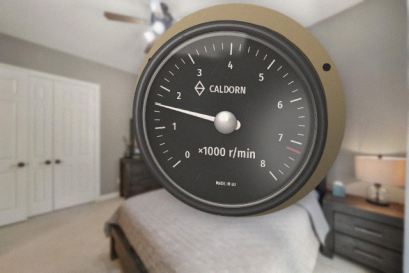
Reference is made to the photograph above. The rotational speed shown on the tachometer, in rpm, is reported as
1600 rpm
